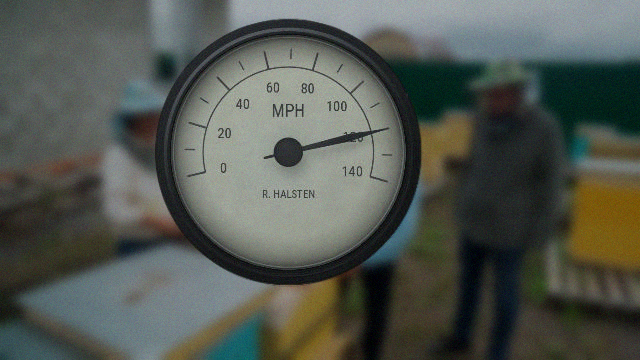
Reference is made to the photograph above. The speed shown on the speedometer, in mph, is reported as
120 mph
